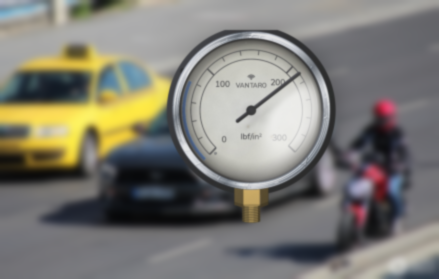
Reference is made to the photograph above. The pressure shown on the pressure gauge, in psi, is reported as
210 psi
